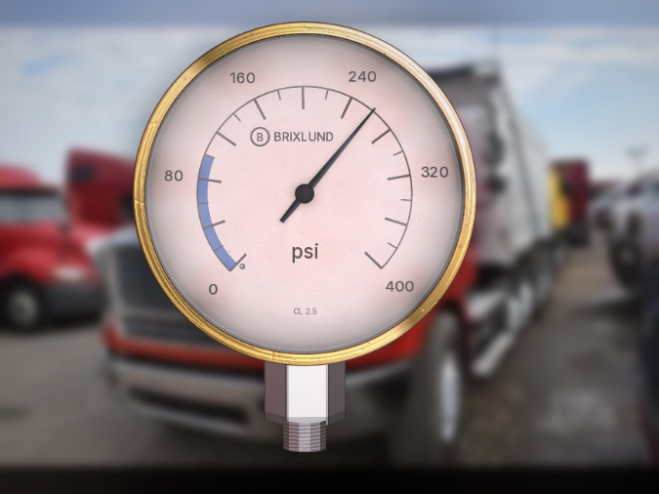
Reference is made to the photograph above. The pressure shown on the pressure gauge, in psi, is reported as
260 psi
